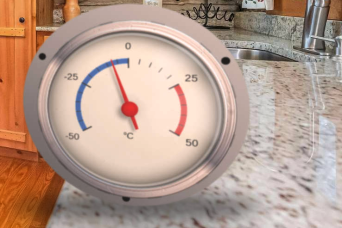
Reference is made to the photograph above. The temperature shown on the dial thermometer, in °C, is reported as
-7.5 °C
